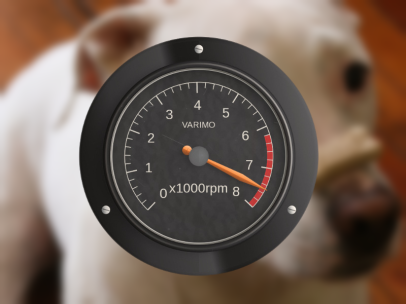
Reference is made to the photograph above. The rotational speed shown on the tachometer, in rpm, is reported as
7500 rpm
